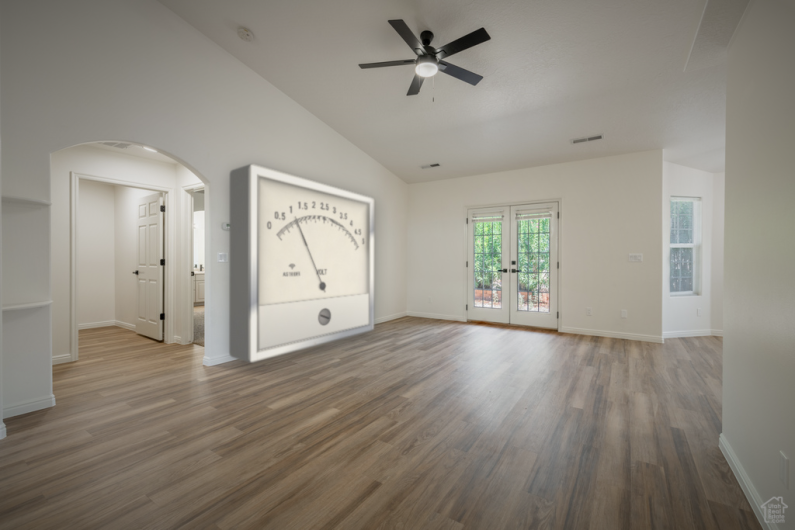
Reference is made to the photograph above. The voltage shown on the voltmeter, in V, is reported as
1 V
